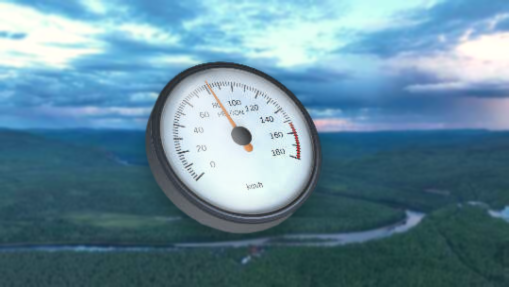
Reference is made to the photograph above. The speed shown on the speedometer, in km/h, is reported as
80 km/h
